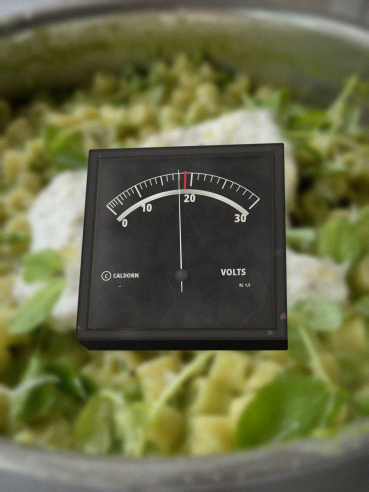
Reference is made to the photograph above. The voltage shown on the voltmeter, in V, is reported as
18 V
